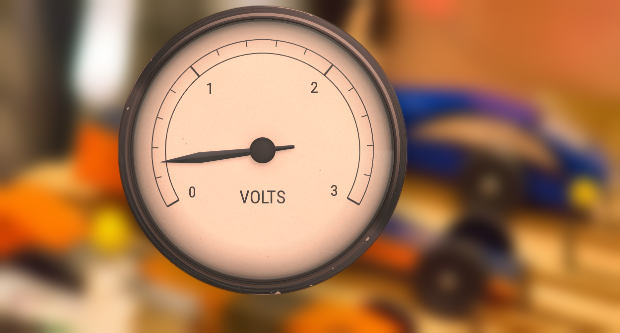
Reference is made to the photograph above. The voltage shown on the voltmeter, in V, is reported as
0.3 V
